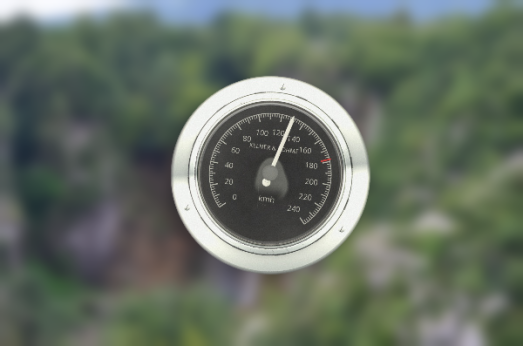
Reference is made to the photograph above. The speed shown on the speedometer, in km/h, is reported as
130 km/h
